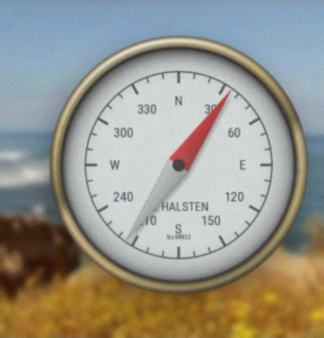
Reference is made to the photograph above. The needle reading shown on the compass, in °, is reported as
35 °
